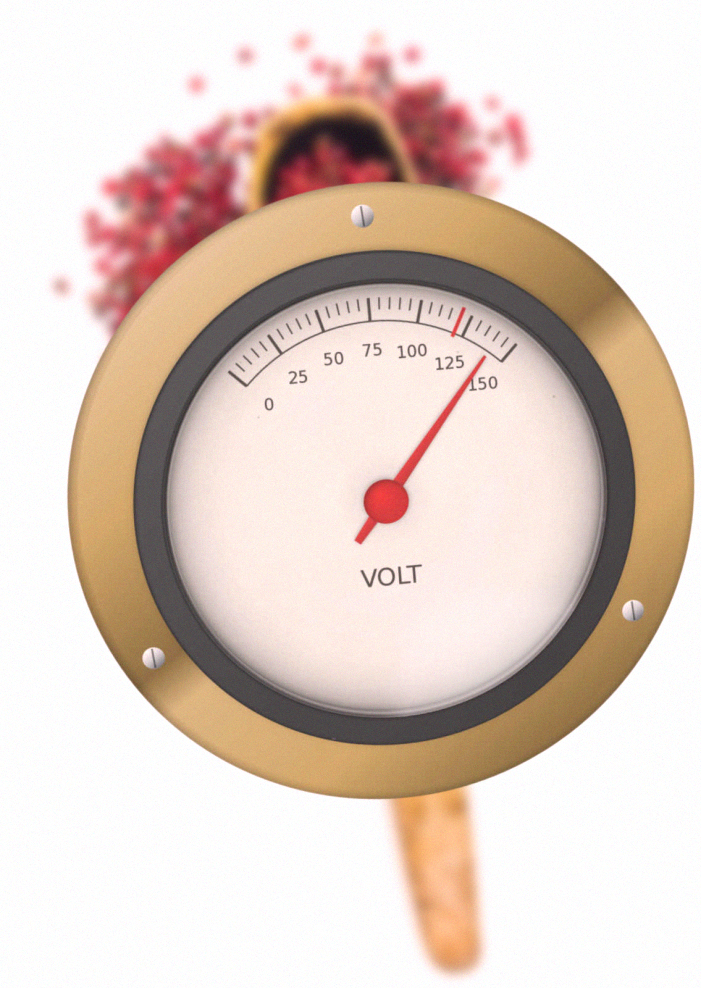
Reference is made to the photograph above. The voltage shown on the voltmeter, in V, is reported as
140 V
